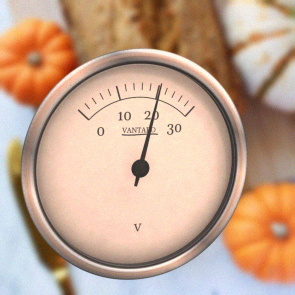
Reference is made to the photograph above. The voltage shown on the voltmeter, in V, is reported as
20 V
